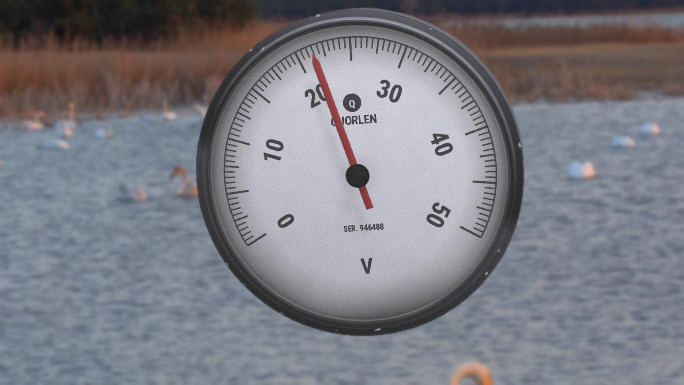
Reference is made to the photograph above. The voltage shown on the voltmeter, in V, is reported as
21.5 V
